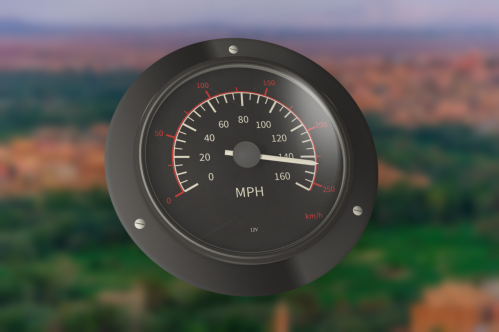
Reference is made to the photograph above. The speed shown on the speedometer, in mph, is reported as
145 mph
